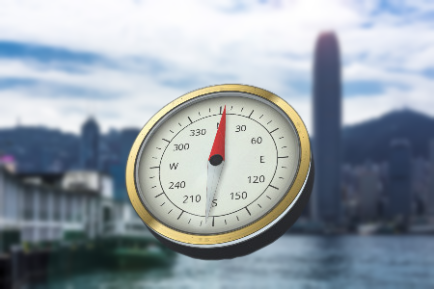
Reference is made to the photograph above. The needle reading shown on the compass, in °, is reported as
5 °
